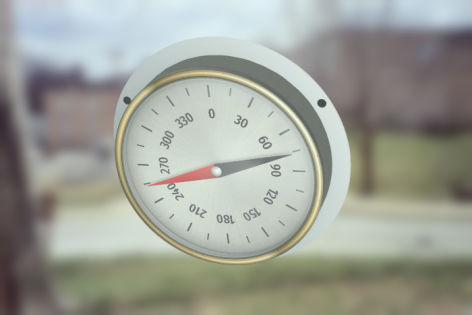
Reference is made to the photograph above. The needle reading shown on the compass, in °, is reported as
255 °
